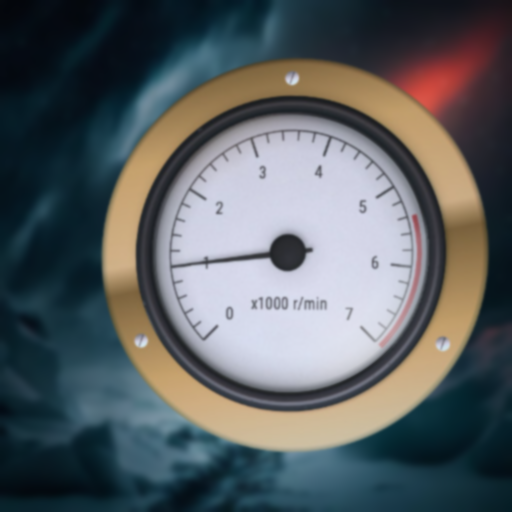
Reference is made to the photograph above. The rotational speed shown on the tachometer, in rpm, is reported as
1000 rpm
